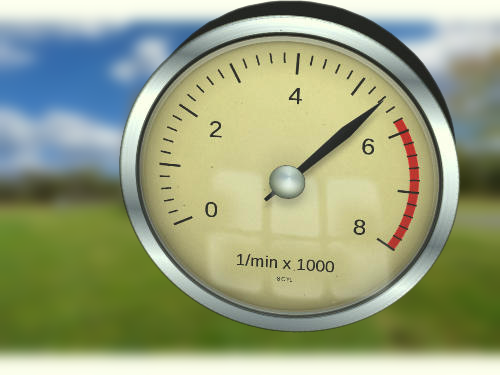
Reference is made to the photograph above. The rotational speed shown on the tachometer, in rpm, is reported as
5400 rpm
